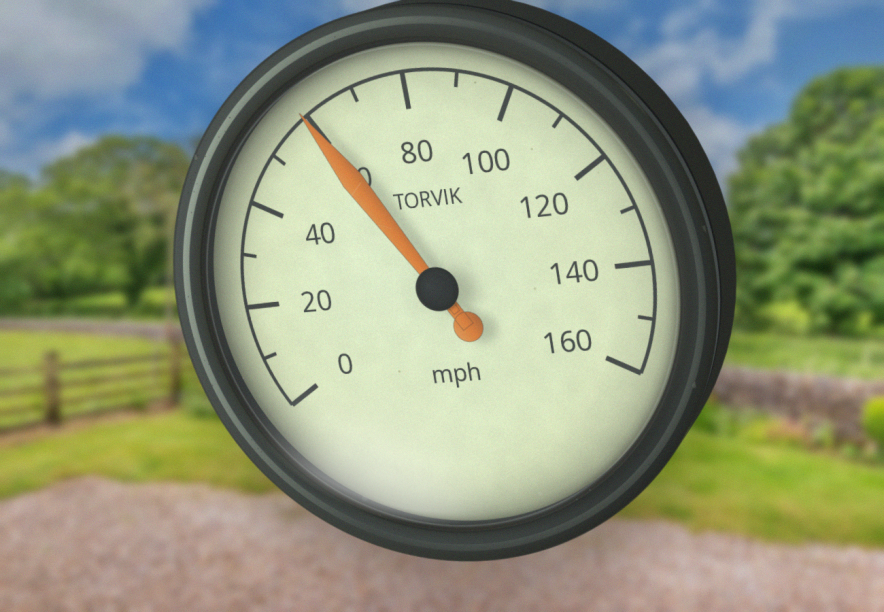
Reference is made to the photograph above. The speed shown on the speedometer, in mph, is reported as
60 mph
